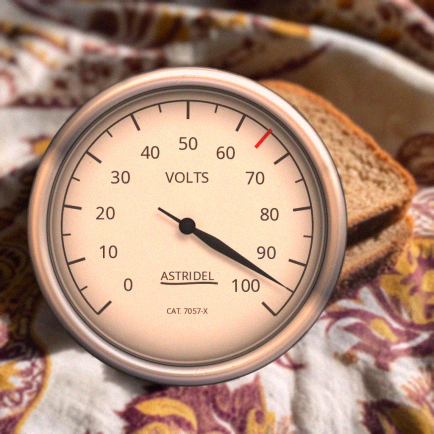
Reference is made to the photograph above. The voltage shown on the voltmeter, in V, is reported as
95 V
